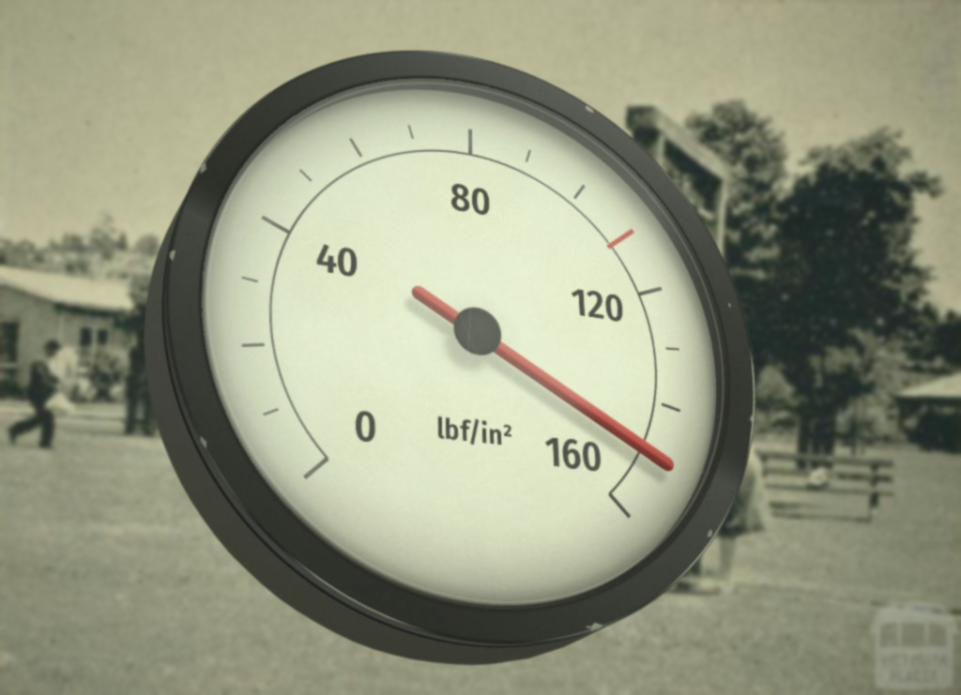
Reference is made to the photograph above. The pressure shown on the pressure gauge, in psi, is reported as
150 psi
